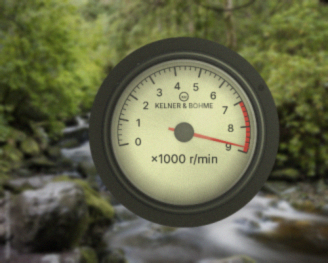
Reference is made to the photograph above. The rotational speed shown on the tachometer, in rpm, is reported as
8800 rpm
